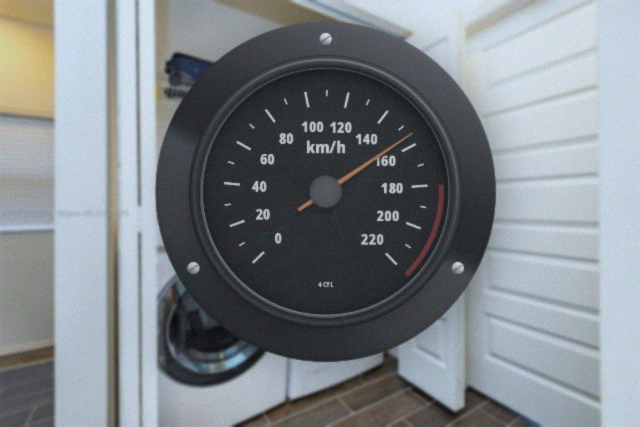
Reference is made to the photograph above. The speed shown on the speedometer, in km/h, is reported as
155 km/h
